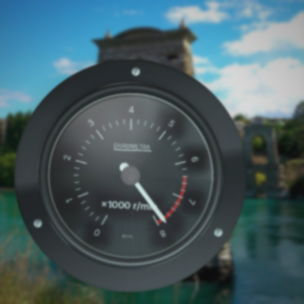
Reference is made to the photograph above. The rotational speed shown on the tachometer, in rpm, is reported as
7800 rpm
